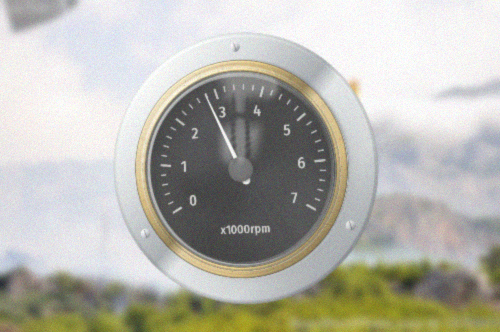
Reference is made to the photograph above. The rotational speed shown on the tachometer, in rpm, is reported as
2800 rpm
